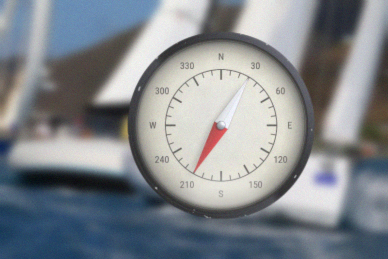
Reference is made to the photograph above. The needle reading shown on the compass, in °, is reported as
210 °
